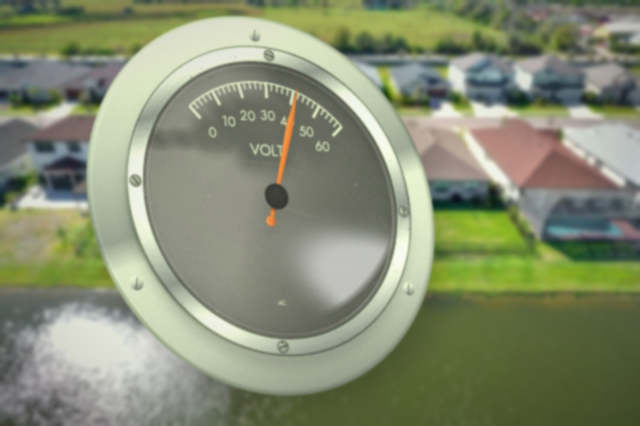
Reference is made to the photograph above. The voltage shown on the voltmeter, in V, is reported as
40 V
